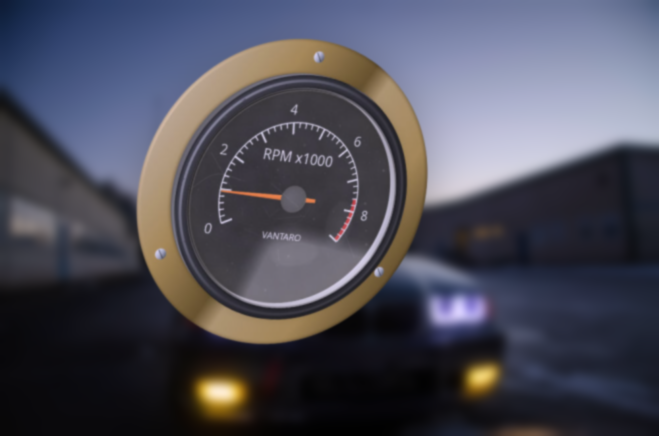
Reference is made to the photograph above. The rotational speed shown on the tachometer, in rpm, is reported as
1000 rpm
